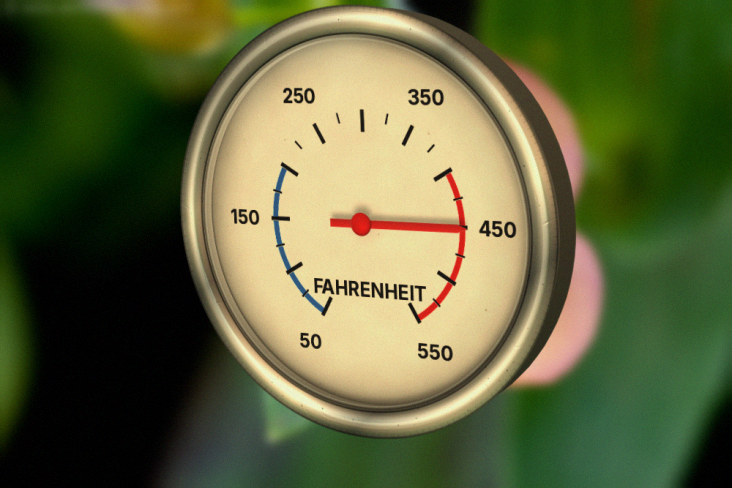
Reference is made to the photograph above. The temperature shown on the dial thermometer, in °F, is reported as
450 °F
